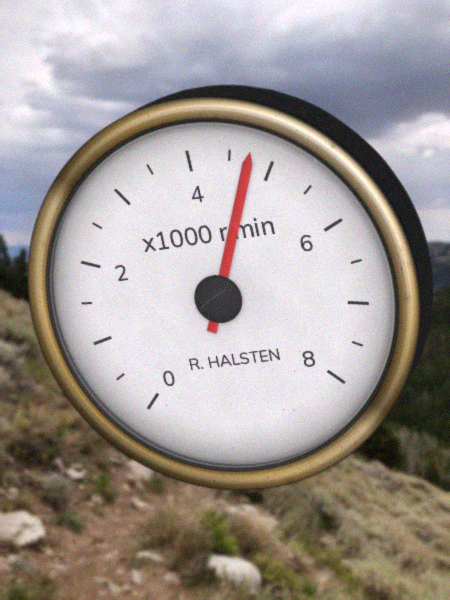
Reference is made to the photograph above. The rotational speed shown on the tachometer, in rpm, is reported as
4750 rpm
